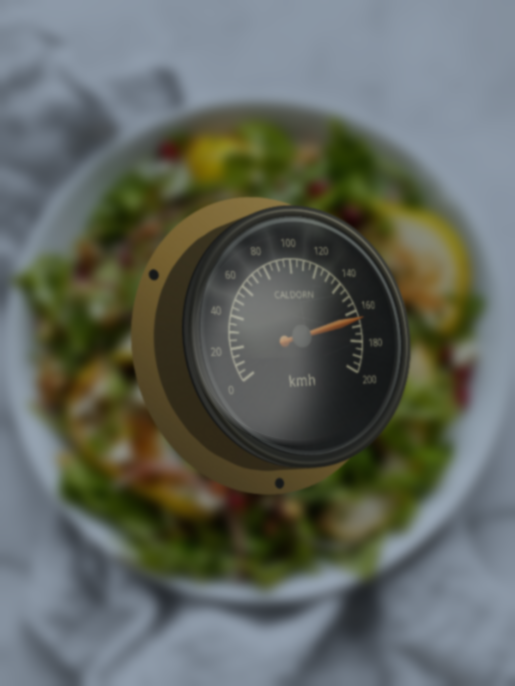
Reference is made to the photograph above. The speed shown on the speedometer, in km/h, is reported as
165 km/h
